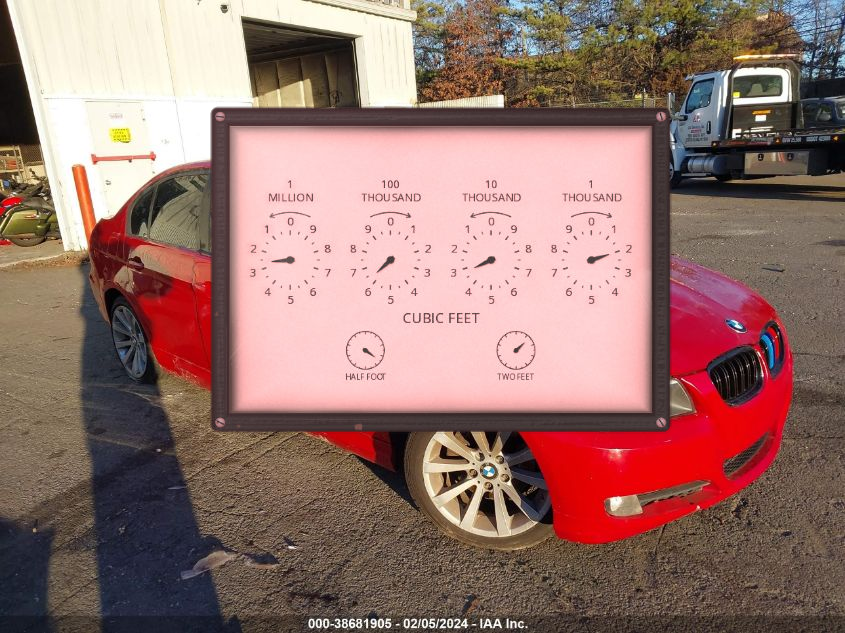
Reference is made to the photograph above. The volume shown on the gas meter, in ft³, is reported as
263200 ft³
